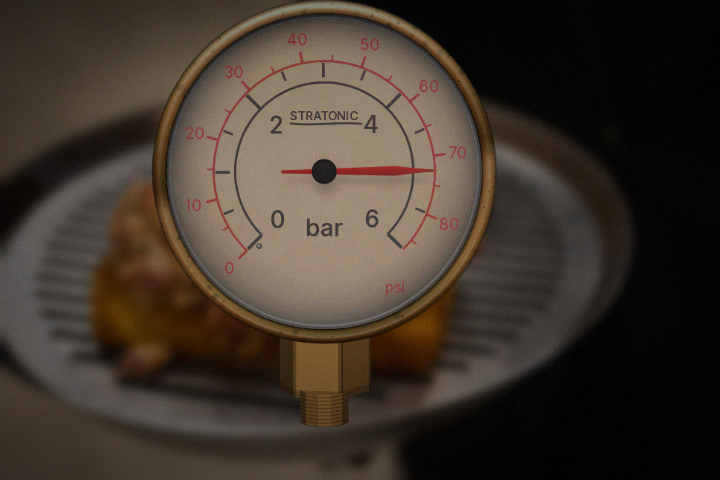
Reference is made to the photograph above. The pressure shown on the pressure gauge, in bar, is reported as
5 bar
